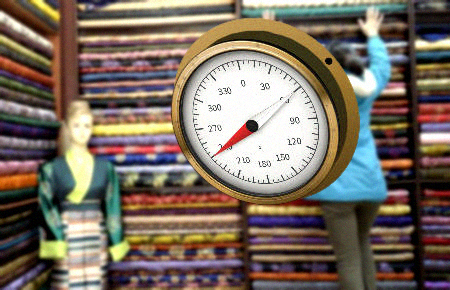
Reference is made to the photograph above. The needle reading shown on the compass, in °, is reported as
240 °
